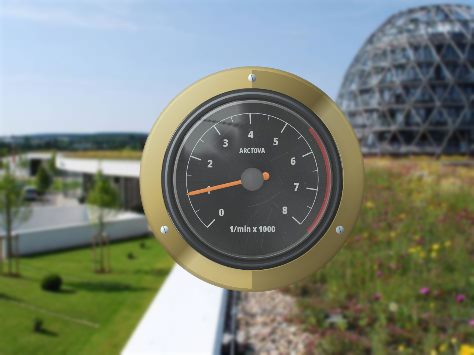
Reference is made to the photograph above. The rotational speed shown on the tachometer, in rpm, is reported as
1000 rpm
